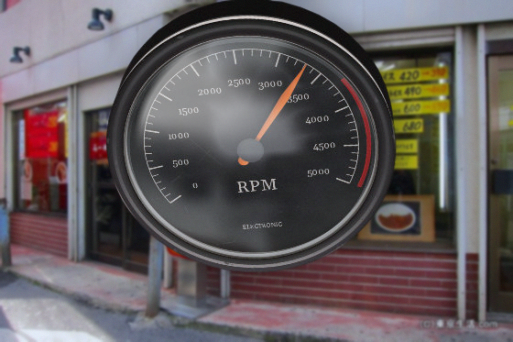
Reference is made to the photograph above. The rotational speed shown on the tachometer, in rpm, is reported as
3300 rpm
